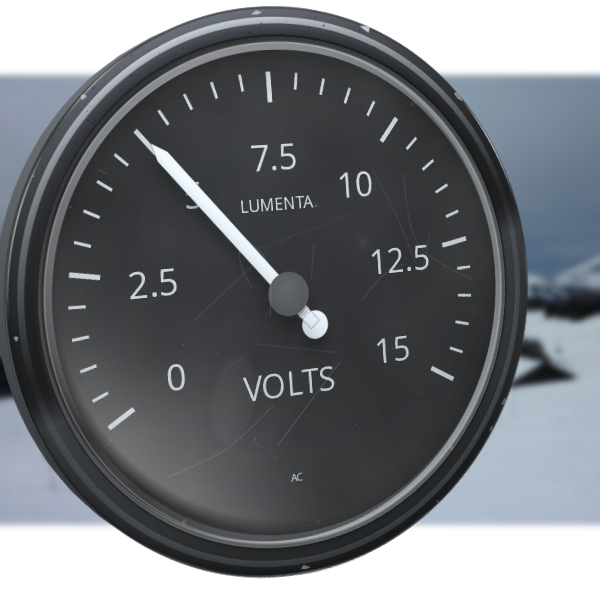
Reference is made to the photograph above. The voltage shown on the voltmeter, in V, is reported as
5 V
